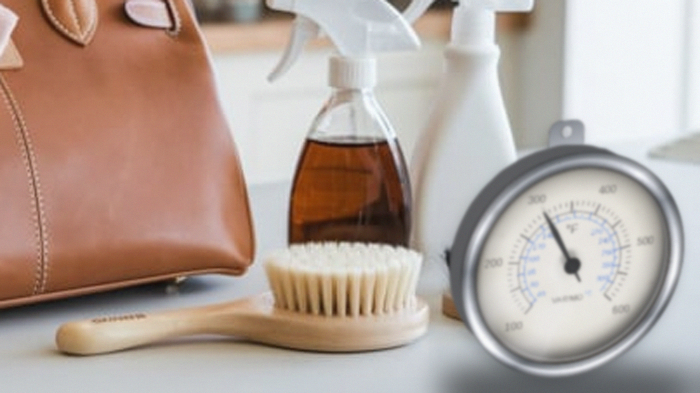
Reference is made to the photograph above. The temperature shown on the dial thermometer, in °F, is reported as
300 °F
